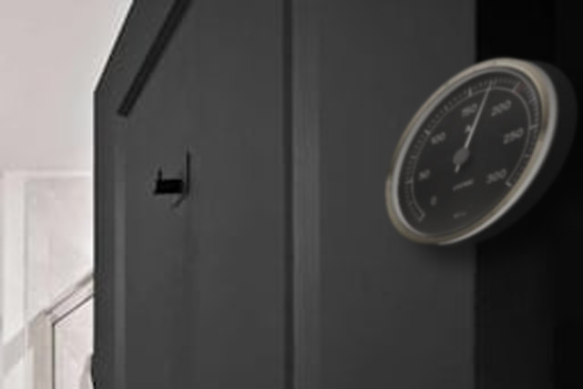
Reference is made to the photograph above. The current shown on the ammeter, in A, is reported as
175 A
